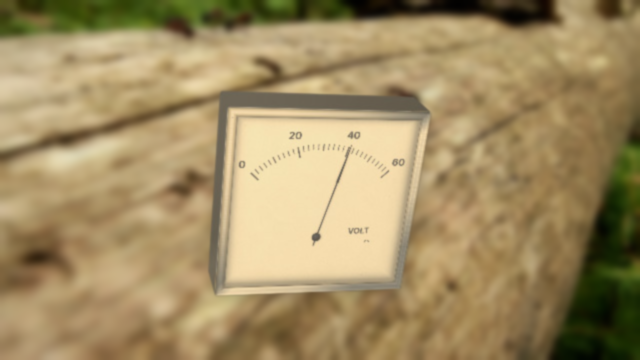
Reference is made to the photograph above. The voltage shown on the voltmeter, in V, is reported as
40 V
